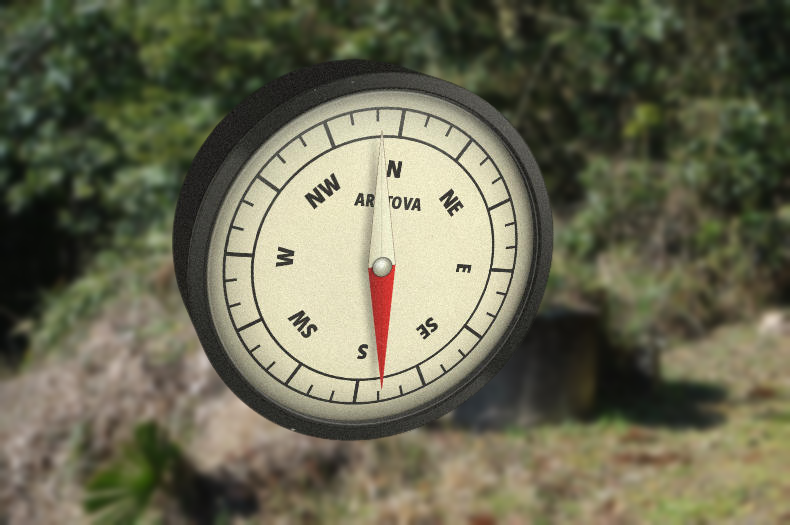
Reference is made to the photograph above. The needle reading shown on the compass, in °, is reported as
170 °
